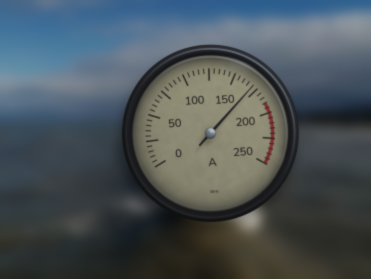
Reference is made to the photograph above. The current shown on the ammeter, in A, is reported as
170 A
